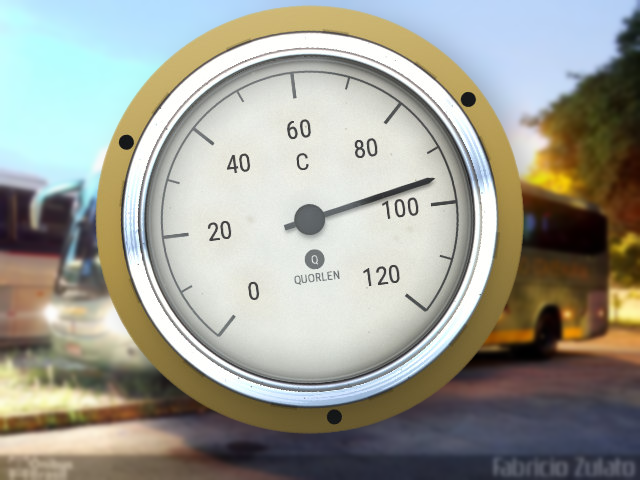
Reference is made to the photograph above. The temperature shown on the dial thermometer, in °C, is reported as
95 °C
